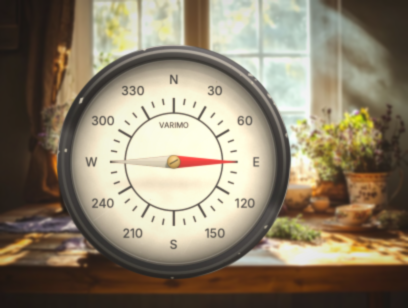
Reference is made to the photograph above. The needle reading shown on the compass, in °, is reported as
90 °
